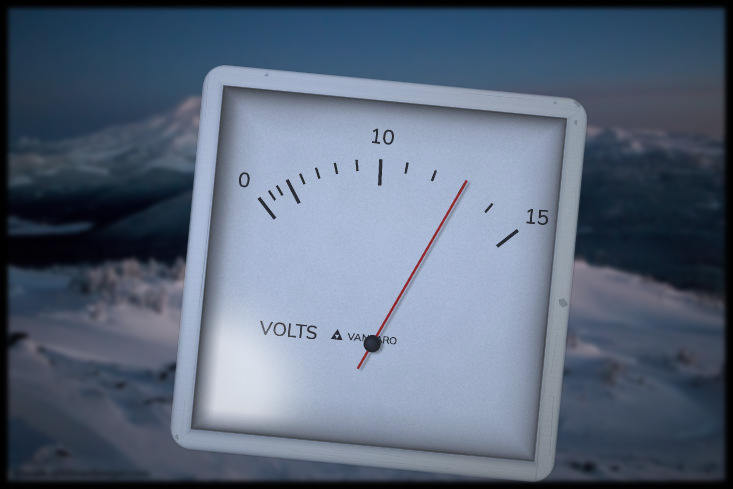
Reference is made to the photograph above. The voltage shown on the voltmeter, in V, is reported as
13 V
